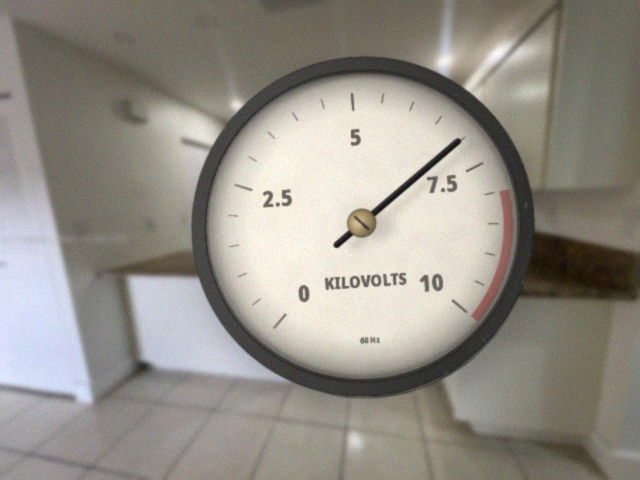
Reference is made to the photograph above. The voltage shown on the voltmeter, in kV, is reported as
7 kV
